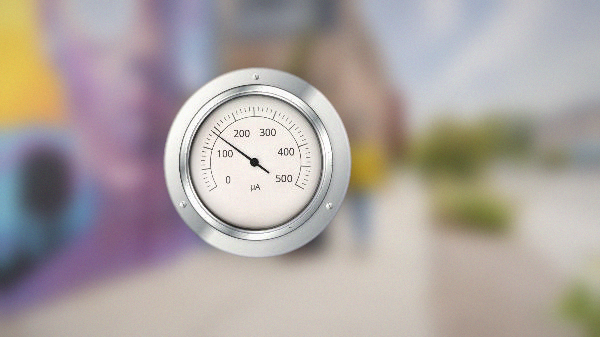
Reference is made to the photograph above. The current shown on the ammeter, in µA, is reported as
140 µA
